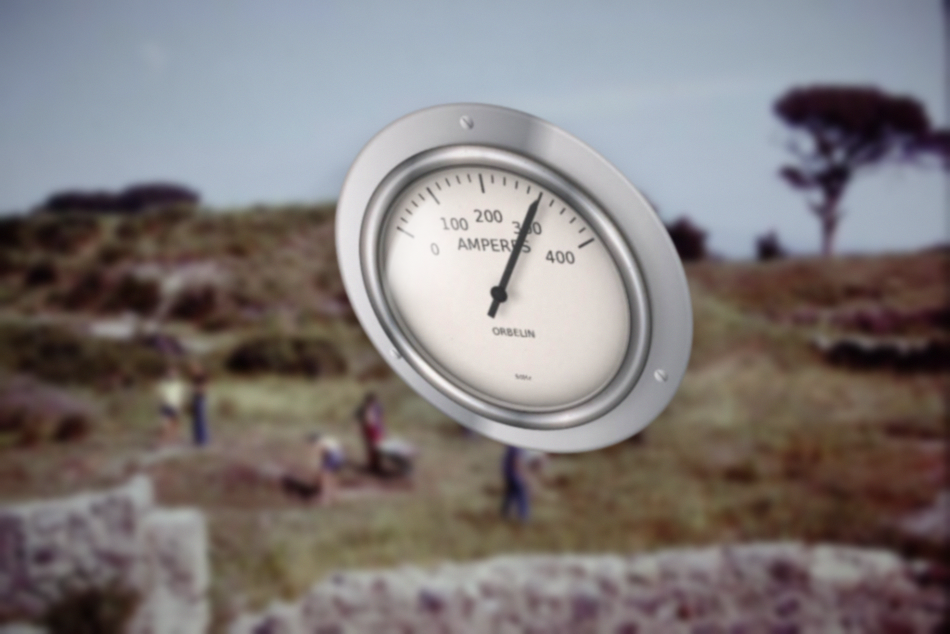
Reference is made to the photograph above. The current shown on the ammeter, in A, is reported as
300 A
